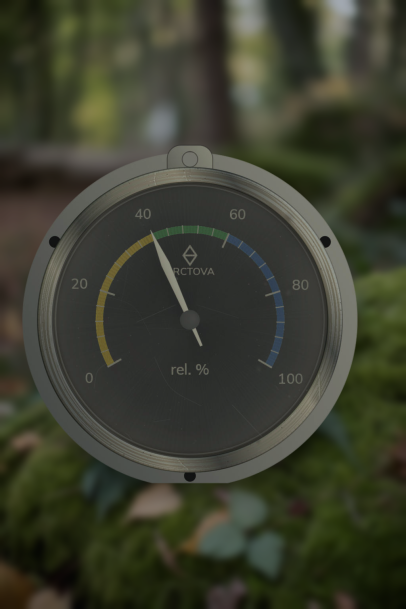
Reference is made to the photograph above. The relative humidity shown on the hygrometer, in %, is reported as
40 %
